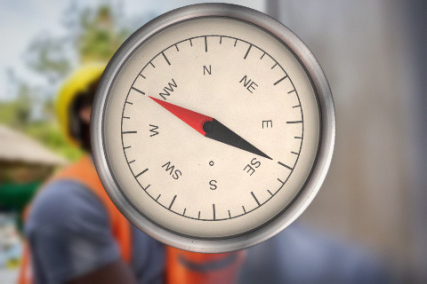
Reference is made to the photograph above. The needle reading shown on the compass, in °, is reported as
300 °
